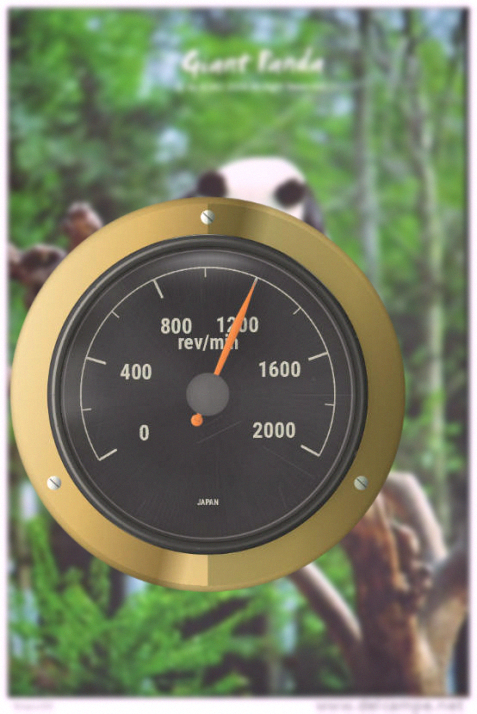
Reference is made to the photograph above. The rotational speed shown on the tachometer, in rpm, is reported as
1200 rpm
